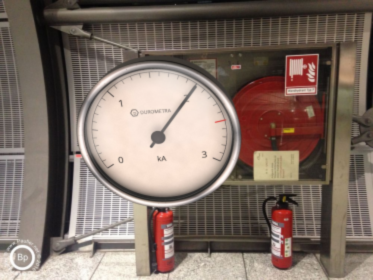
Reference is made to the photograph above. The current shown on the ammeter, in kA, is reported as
2 kA
